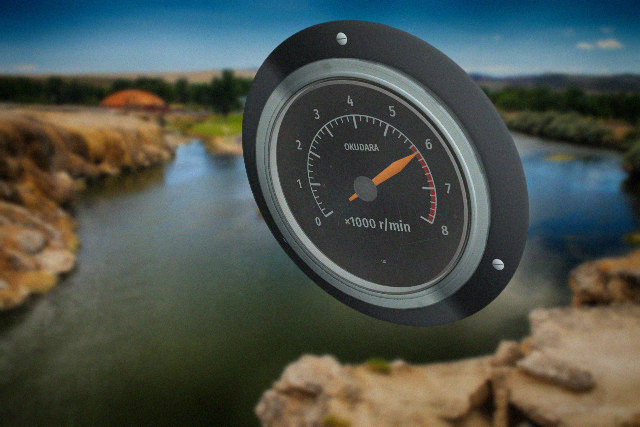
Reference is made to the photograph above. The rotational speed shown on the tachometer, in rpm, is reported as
6000 rpm
